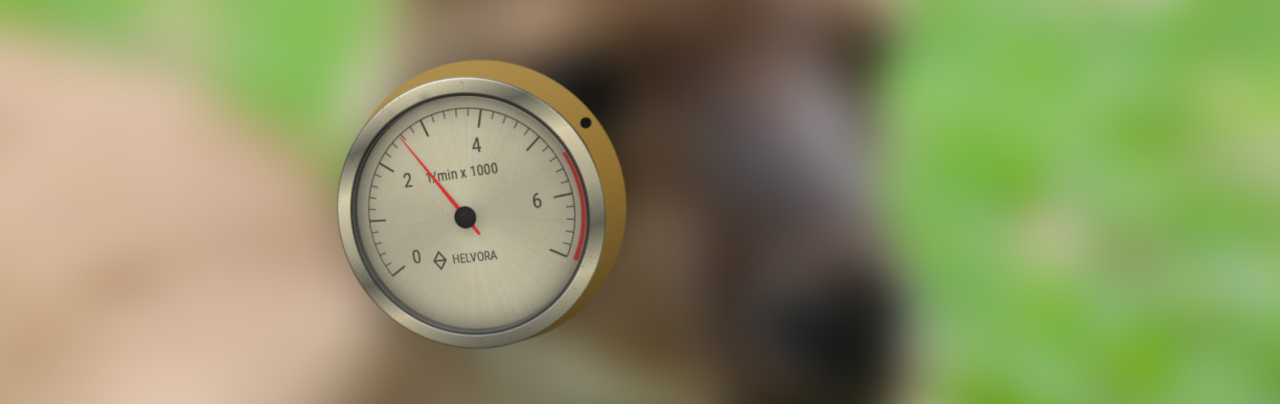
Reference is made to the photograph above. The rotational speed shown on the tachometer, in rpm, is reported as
2600 rpm
